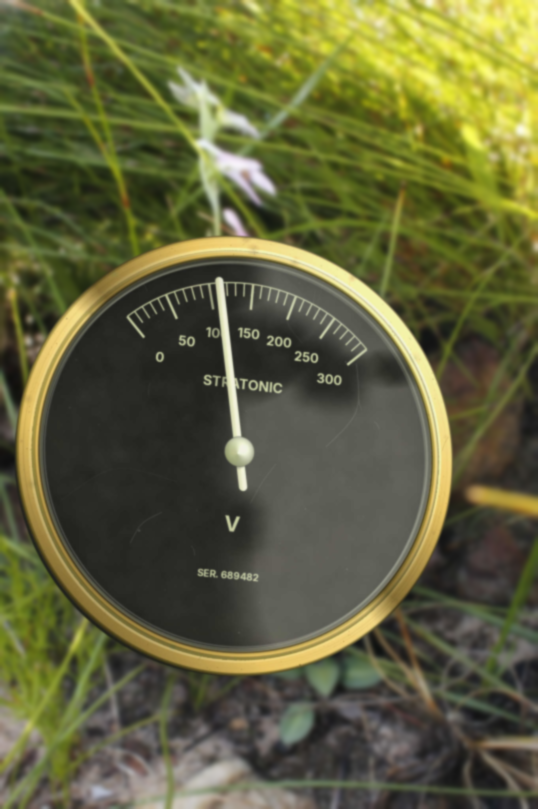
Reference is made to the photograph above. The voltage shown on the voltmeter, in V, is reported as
110 V
